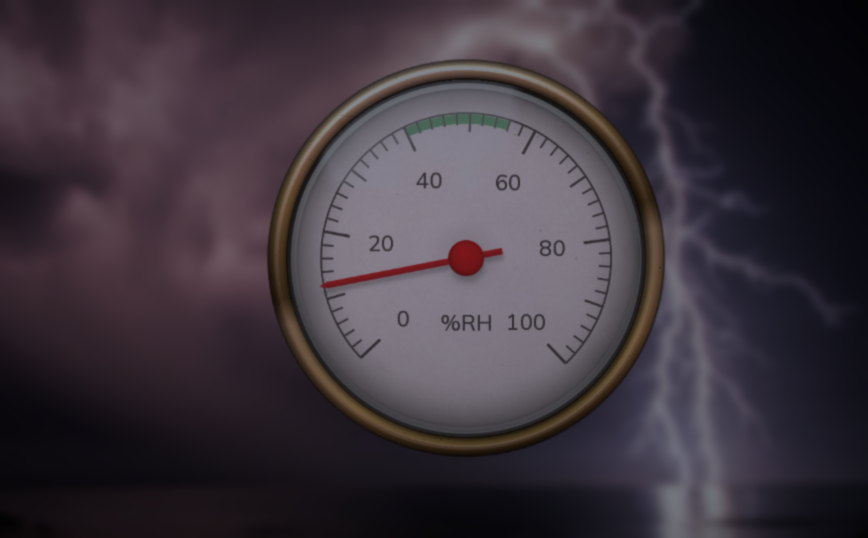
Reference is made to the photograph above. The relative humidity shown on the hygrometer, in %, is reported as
12 %
